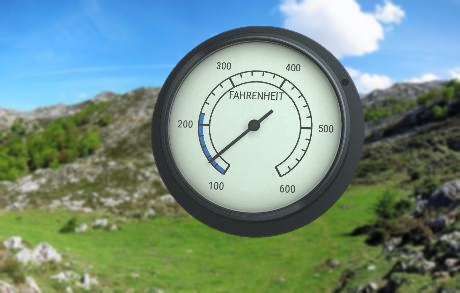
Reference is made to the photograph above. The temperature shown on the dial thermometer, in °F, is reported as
130 °F
